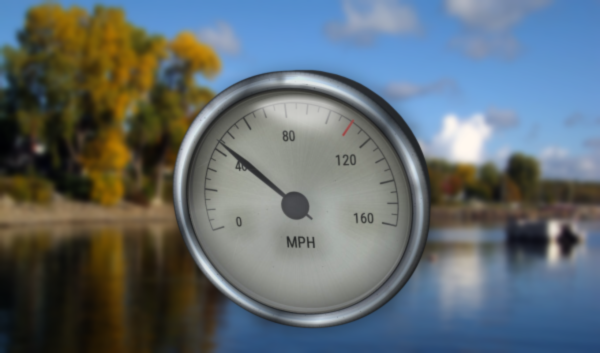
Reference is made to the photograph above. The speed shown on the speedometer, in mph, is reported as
45 mph
